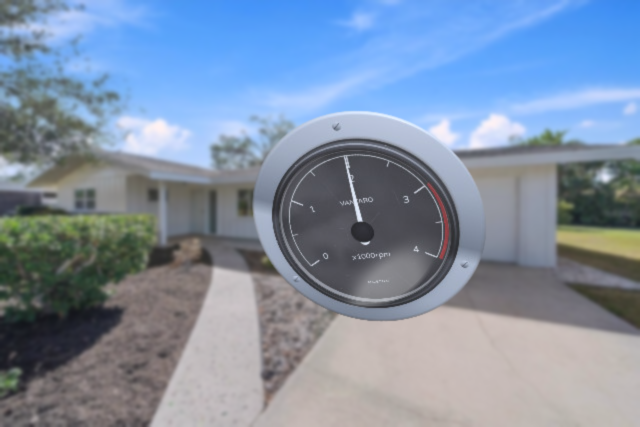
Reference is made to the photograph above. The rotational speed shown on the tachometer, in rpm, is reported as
2000 rpm
